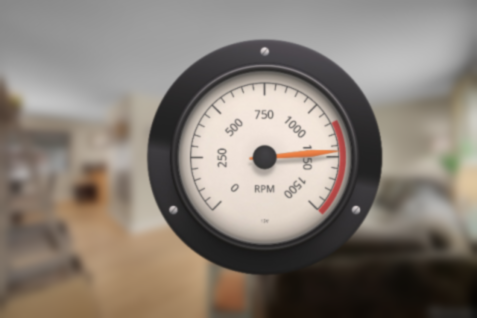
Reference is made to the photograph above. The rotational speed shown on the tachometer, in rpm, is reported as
1225 rpm
